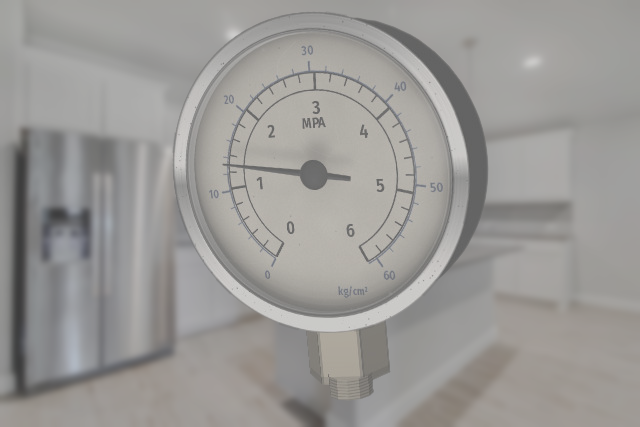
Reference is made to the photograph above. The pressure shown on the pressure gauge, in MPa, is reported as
1.3 MPa
